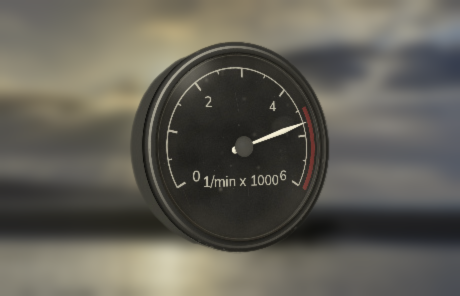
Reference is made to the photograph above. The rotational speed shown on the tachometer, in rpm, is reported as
4750 rpm
